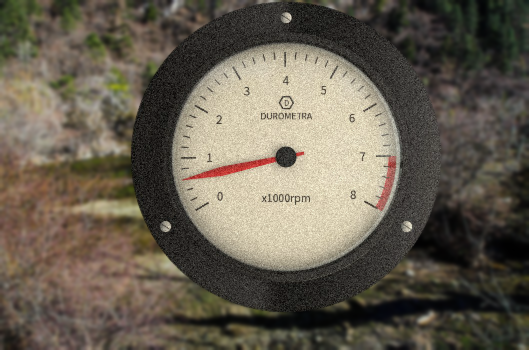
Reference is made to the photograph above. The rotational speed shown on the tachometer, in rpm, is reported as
600 rpm
